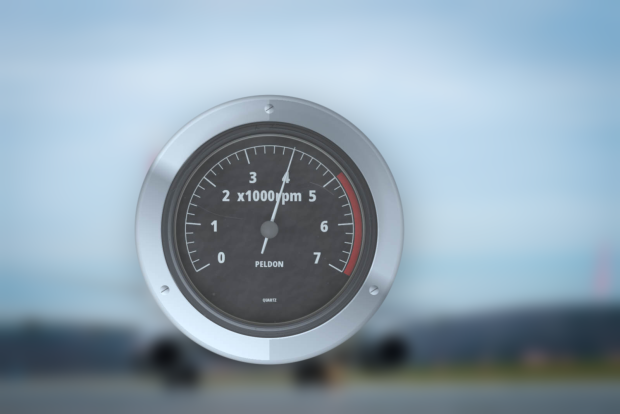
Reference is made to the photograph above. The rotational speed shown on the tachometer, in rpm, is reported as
4000 rpm
